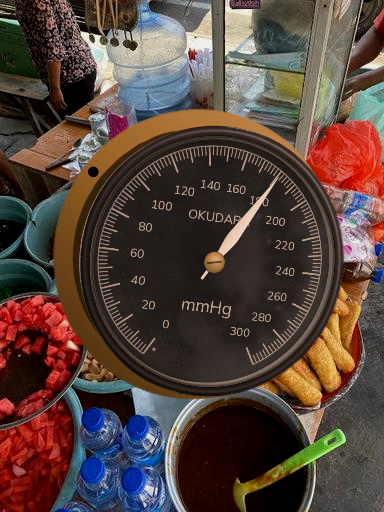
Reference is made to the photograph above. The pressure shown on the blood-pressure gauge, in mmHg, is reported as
180 mmHg
